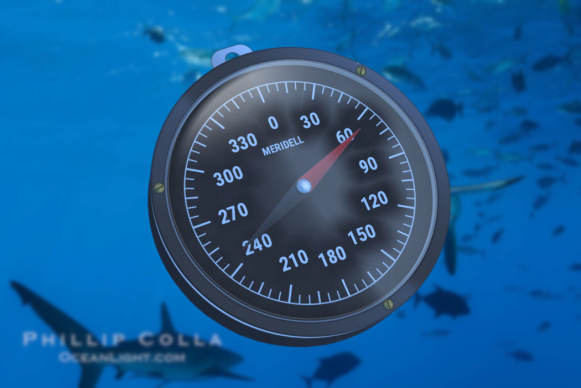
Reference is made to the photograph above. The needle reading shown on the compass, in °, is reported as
65 °
